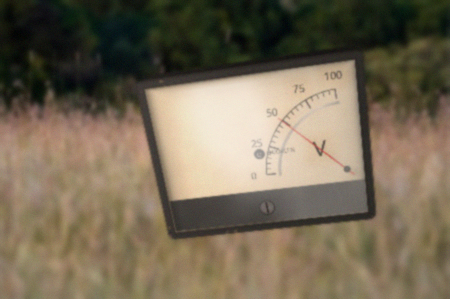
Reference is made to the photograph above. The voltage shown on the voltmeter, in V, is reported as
50 V
